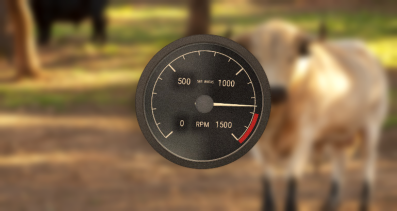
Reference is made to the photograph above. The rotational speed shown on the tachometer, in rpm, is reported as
1250 rpm
